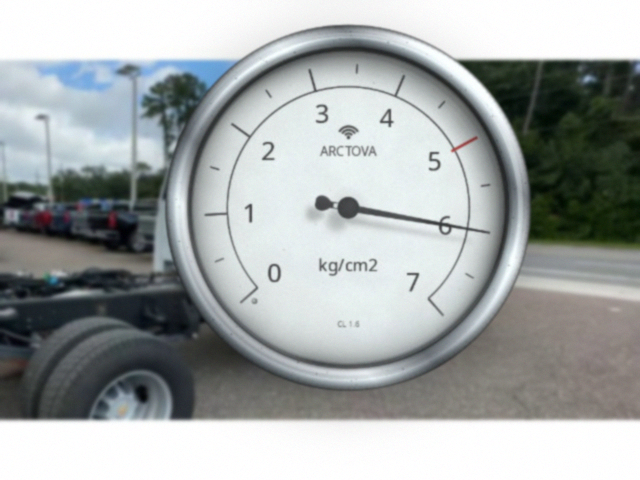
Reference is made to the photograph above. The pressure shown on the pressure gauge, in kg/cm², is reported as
6 kg/cm²
